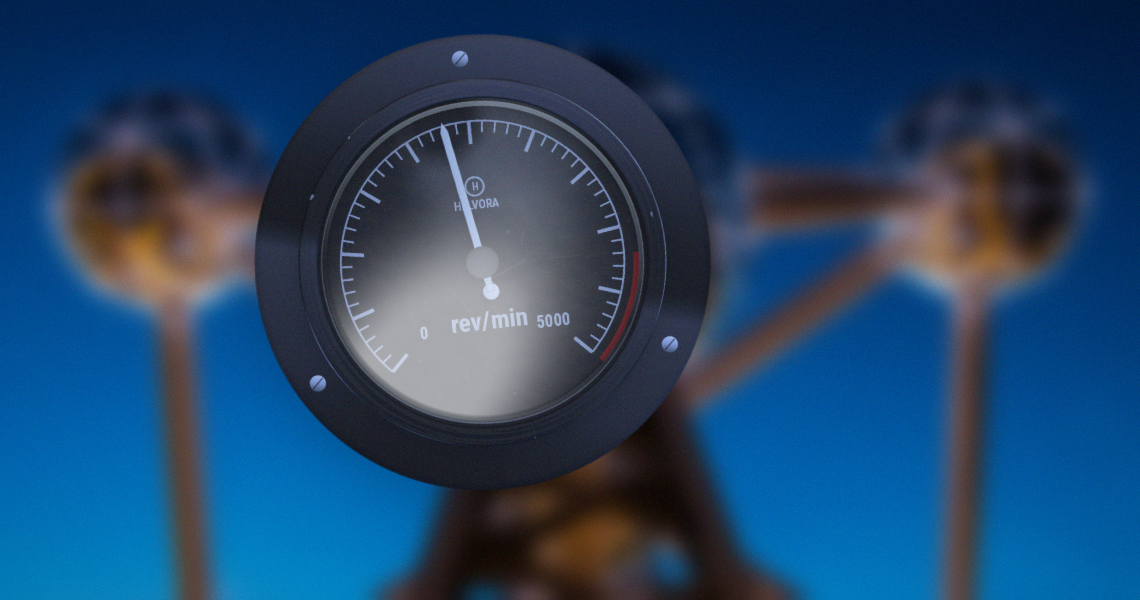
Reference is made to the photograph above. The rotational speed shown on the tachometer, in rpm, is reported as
2300 rpm
